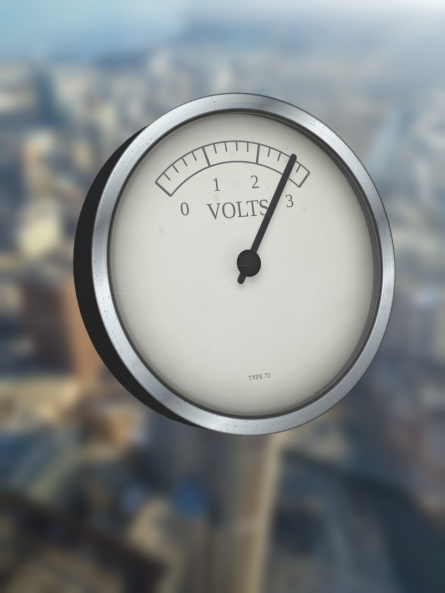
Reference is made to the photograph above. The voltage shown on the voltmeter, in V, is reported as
2.6 V
